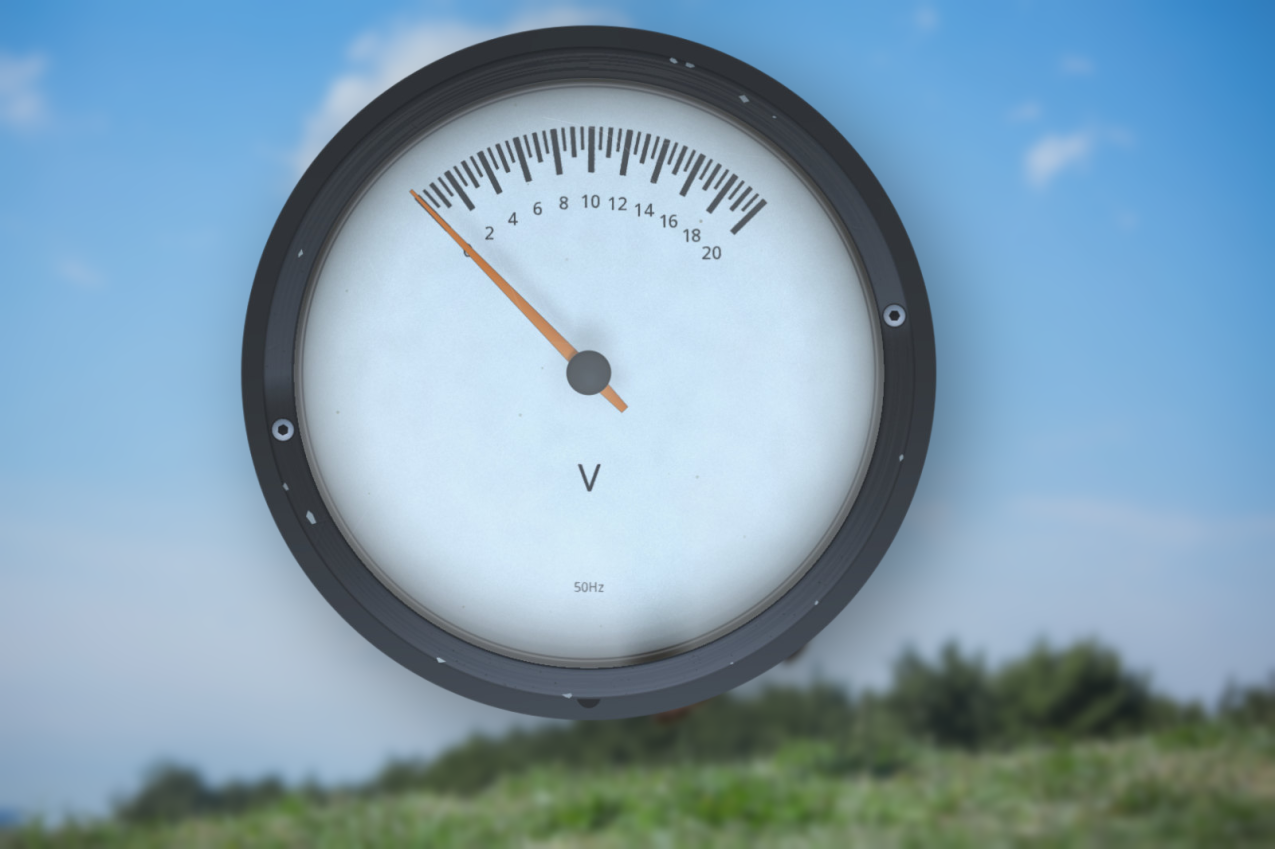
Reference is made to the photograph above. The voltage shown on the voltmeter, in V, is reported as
0 V
